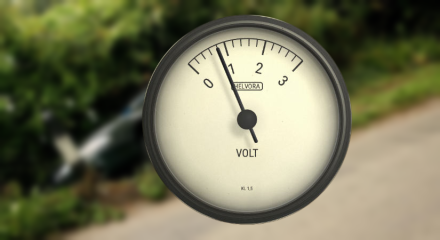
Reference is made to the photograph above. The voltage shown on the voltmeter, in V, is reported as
0.8 V
